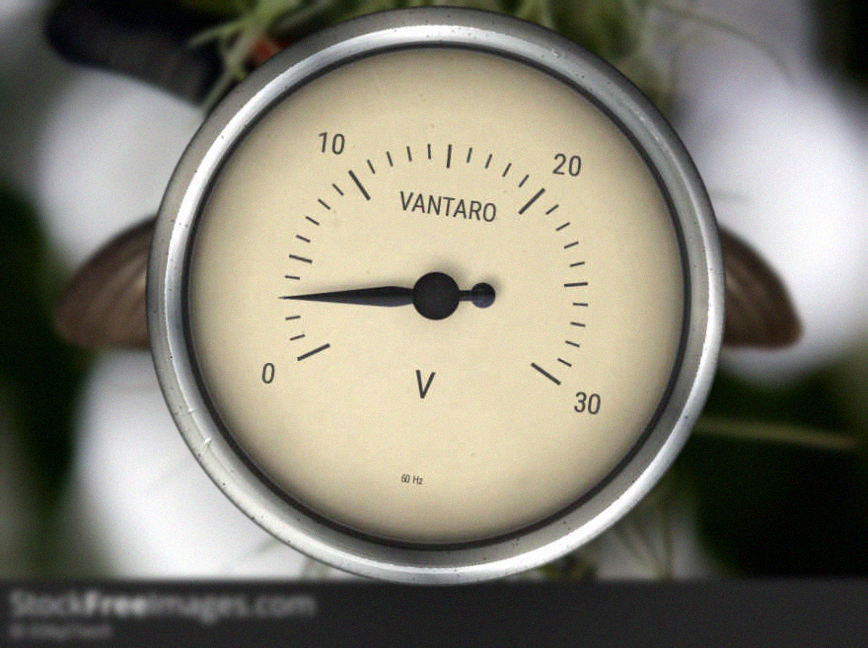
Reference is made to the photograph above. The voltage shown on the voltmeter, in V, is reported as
3 V
